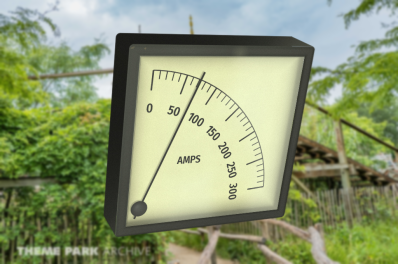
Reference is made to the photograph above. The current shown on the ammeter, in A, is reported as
70 A
